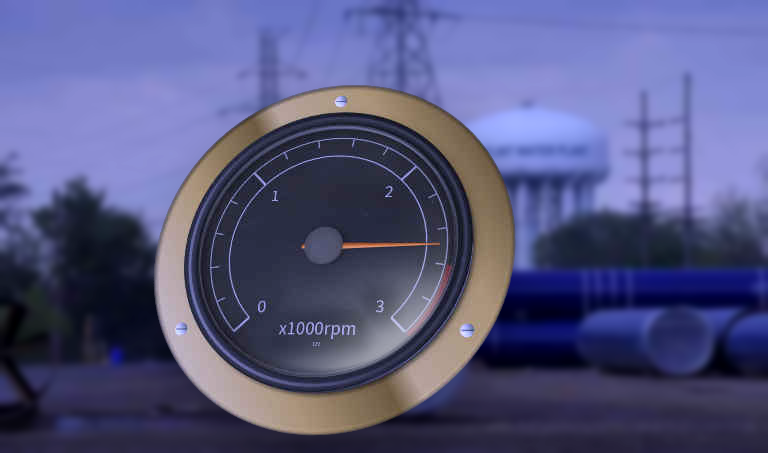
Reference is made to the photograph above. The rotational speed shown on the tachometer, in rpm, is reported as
2500 rpm
